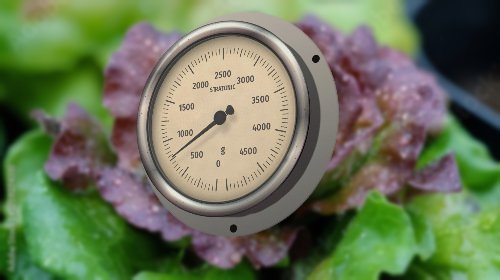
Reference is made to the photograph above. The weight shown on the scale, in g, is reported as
750 g
